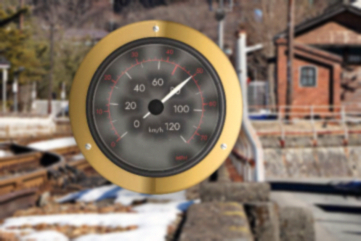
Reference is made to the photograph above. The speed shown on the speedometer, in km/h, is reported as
80 km/h
